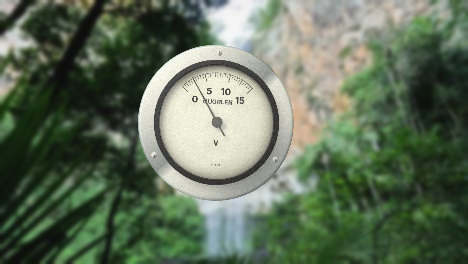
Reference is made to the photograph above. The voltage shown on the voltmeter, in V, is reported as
2.5 V
